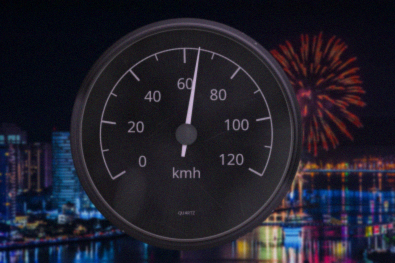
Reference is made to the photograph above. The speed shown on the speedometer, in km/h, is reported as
65 km/h
